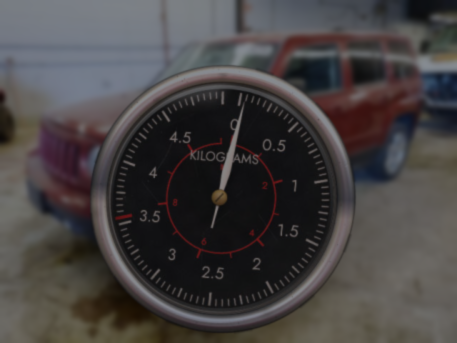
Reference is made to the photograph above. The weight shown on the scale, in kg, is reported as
0.05 kg
